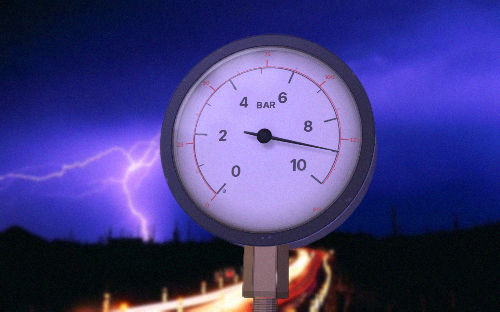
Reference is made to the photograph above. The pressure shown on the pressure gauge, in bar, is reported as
9 bar
